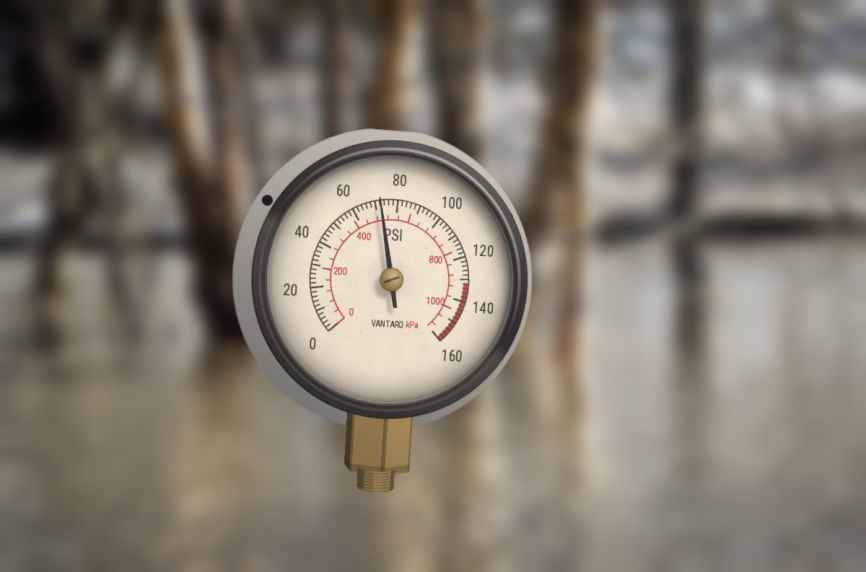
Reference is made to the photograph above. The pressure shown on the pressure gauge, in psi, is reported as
72 psi
